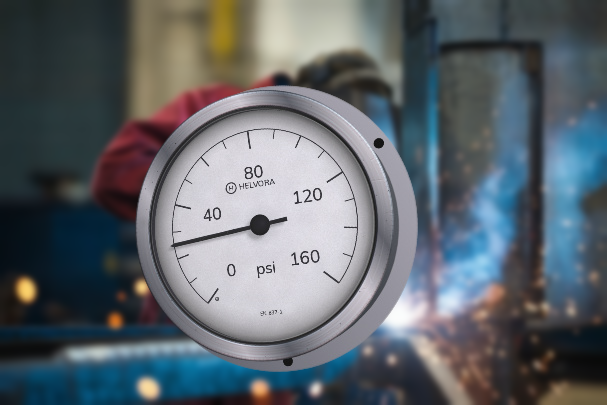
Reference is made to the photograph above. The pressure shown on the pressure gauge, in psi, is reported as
25 psi
